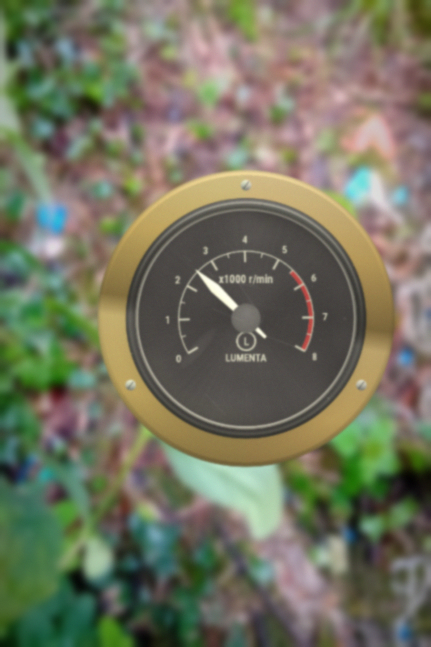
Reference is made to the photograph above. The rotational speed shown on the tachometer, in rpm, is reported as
2500 rpm
